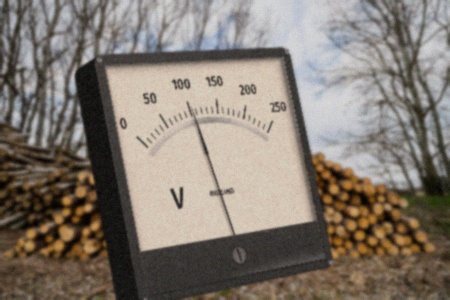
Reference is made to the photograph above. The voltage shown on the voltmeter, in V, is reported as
100 V
